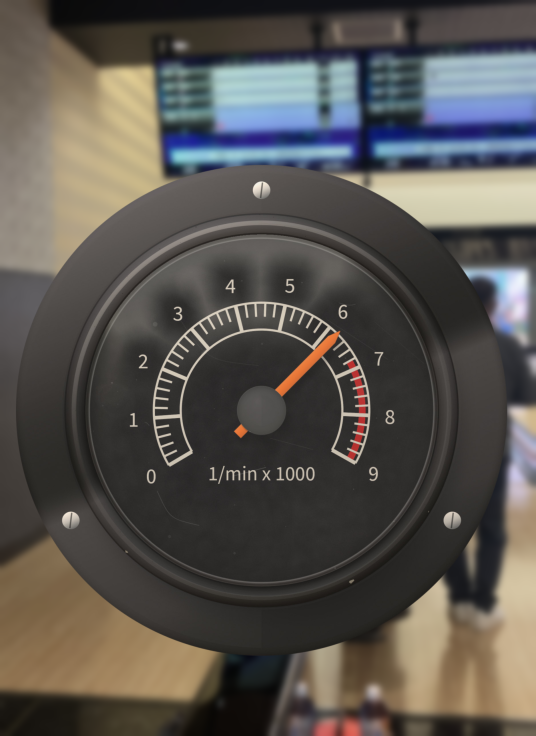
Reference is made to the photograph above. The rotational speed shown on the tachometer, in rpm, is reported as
6200 rpm
